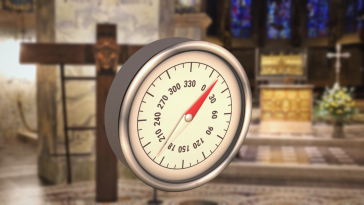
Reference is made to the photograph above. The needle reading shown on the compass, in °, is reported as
10 °
